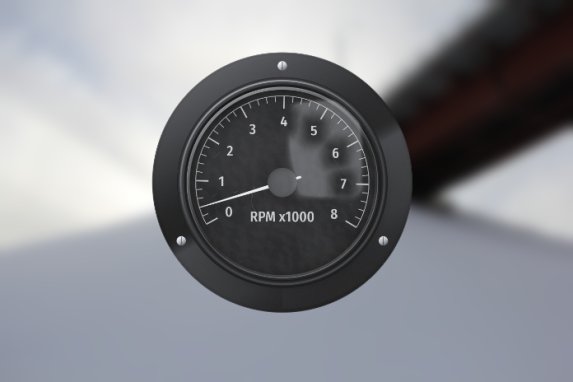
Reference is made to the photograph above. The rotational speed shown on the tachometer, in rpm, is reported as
400 rpm
